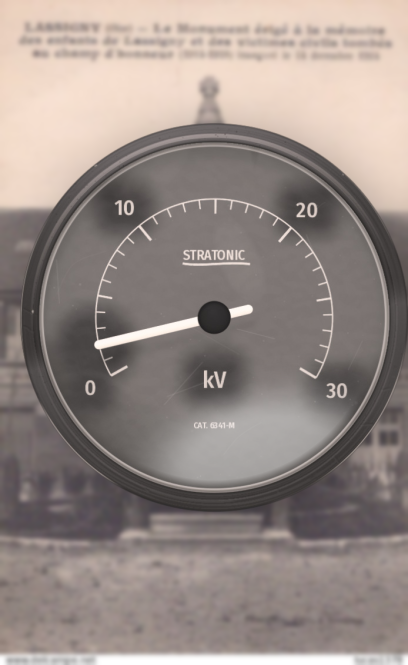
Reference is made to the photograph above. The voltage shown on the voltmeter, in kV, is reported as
2 kV
